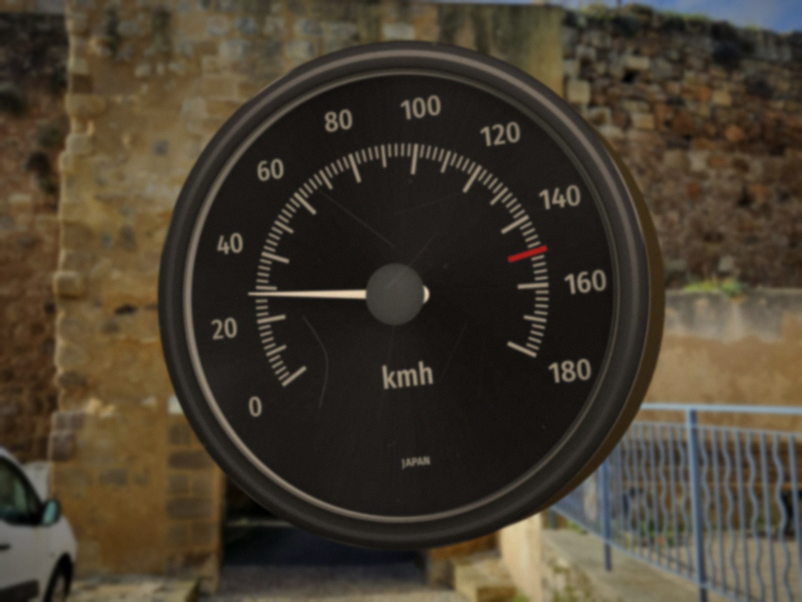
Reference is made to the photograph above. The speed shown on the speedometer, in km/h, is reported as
28 km/h
